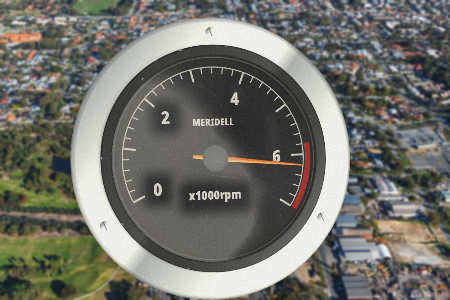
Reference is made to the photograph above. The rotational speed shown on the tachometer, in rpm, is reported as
6200 rpm
